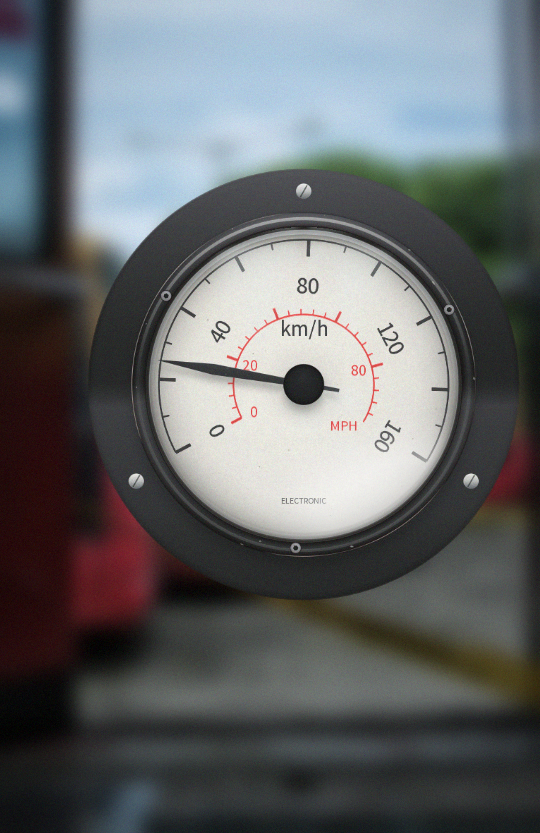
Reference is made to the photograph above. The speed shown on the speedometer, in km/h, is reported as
25 km/h
